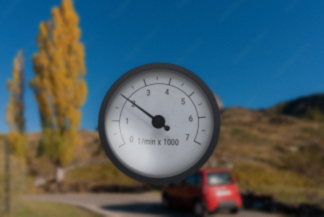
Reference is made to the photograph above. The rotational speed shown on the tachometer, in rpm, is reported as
2000 rpm
